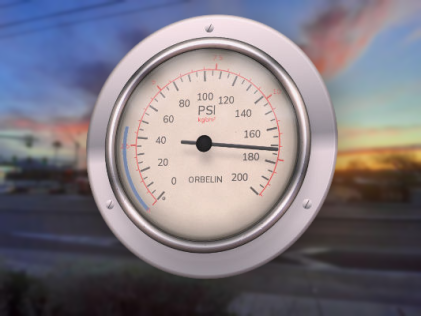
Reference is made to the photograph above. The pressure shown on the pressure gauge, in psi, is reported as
172.5 psi
